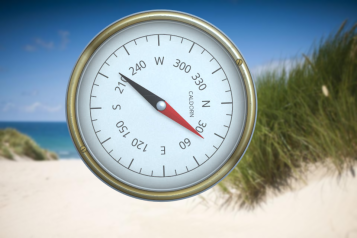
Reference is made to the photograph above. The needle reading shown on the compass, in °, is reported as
40 °
